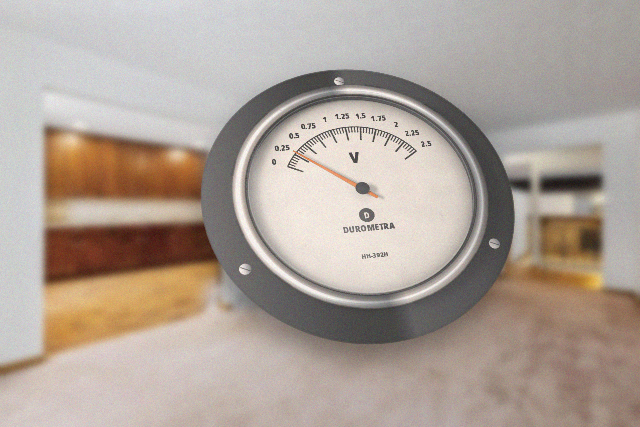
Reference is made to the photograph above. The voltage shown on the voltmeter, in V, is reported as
0.25 V
